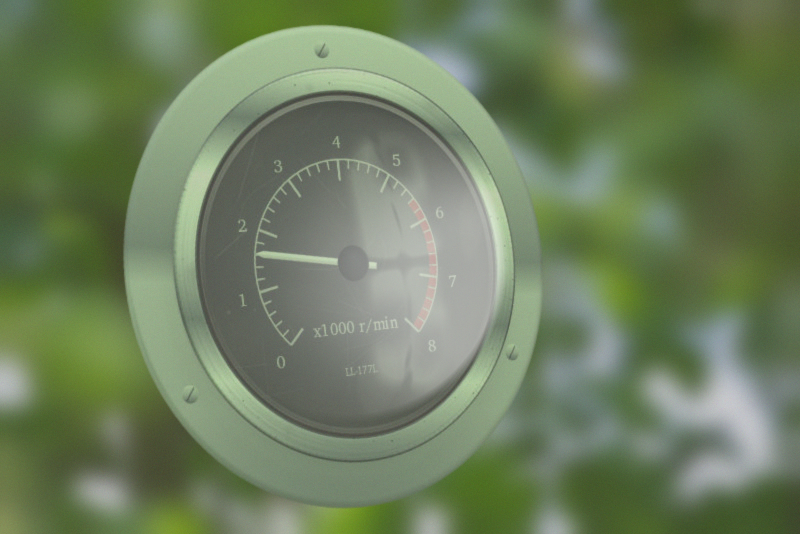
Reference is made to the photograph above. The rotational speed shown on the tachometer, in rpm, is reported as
1600 rpm
